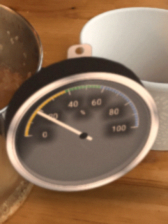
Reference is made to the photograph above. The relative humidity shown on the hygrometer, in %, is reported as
20 %
